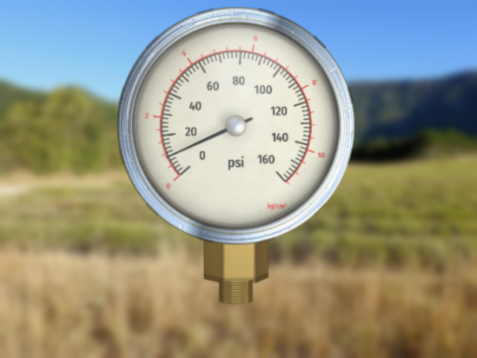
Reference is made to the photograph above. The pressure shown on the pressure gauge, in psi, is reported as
10 psi
